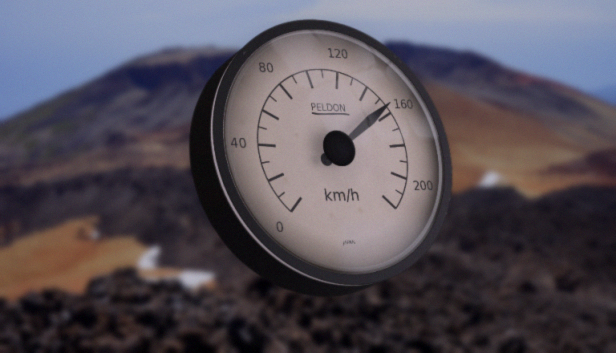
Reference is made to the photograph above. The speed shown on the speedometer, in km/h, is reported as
155 km/h
